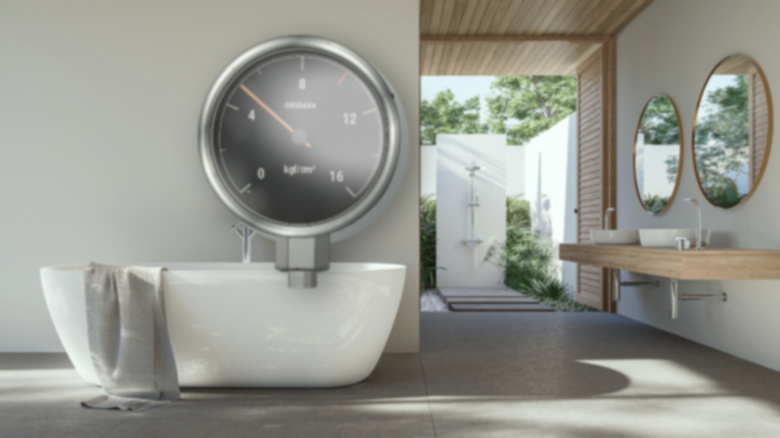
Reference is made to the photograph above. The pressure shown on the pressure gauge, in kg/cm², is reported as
5 kg/cm²
